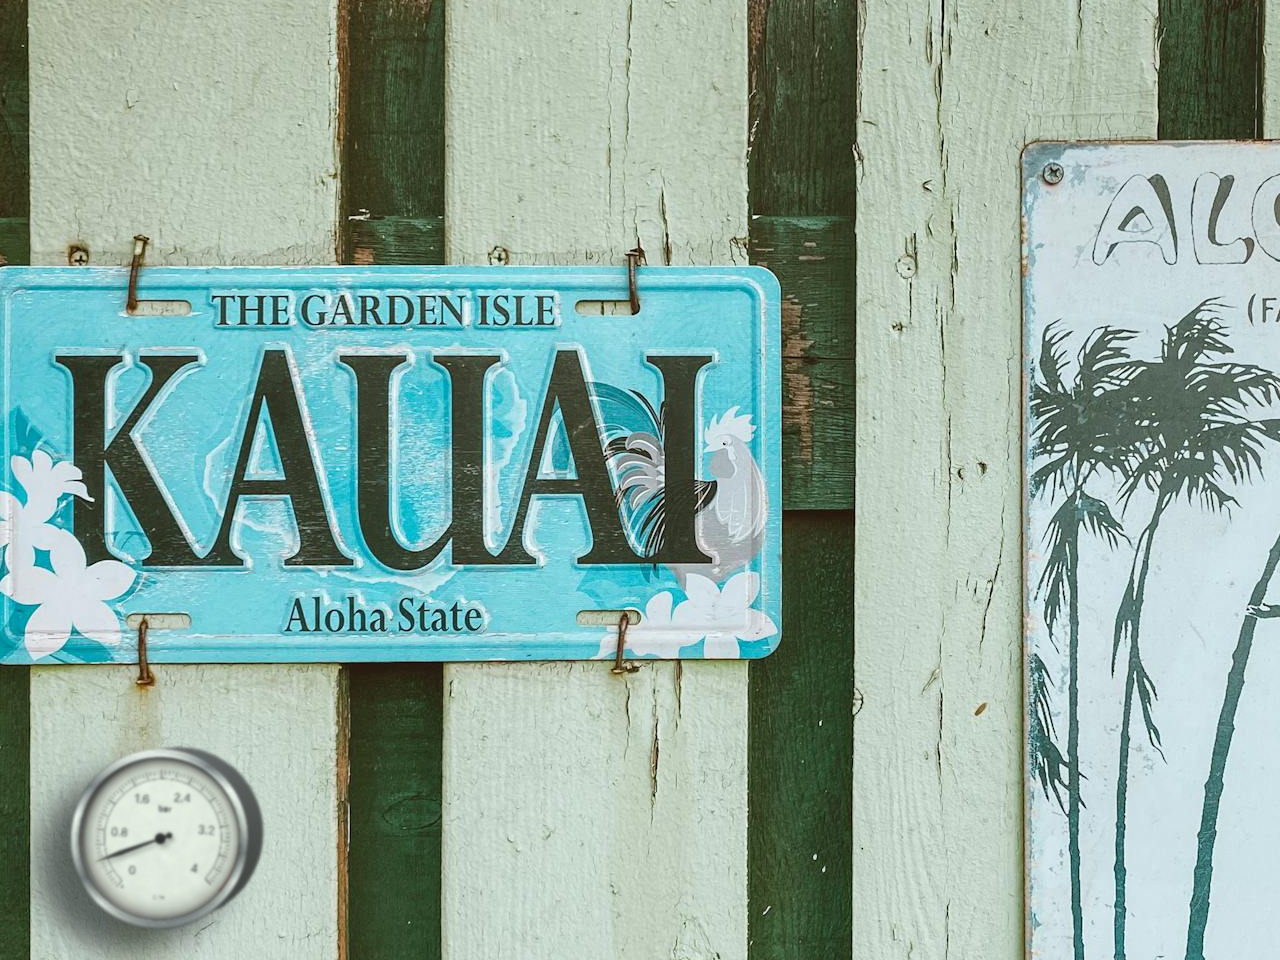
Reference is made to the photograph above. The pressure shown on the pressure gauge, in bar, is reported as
0.4 bar
